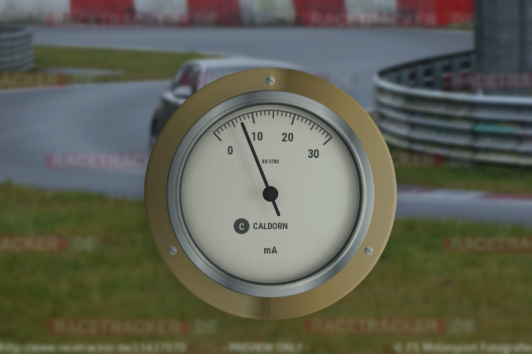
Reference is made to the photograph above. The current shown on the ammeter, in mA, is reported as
7 mA
